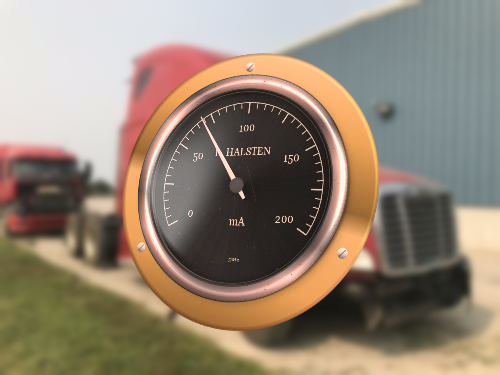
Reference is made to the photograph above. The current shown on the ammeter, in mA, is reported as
70 mA
